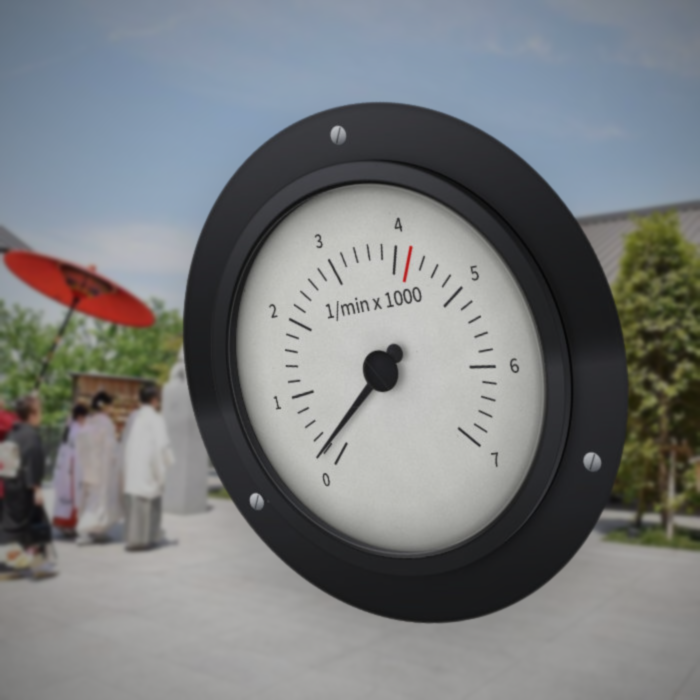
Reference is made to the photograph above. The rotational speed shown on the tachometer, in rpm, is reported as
200 rpm
